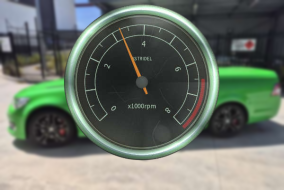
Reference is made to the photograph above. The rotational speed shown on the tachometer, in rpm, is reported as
3250 rpm
